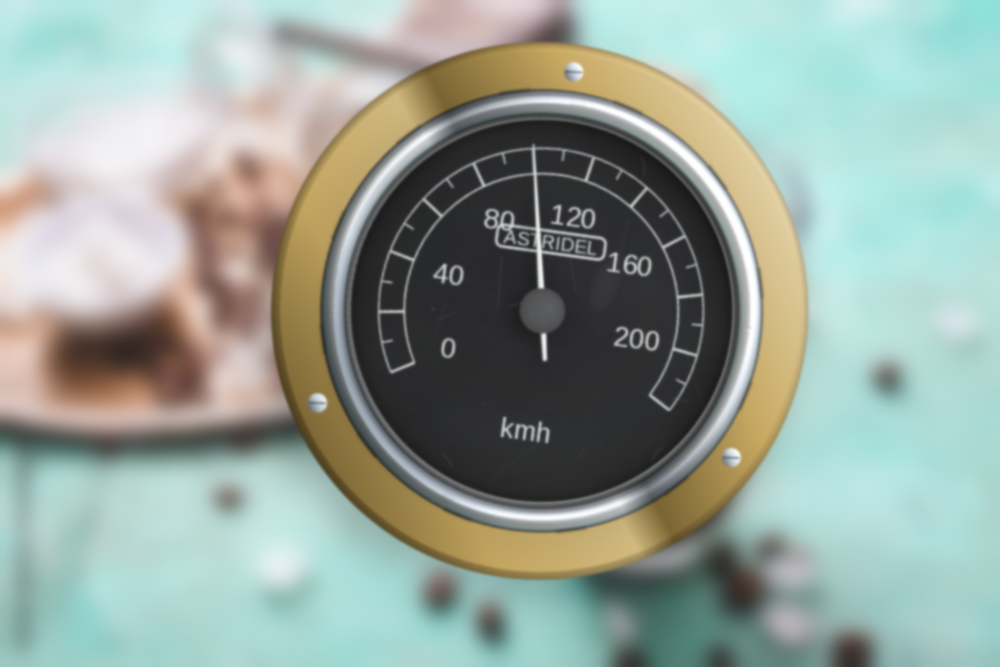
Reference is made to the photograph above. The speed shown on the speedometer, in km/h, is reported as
100 km/h
